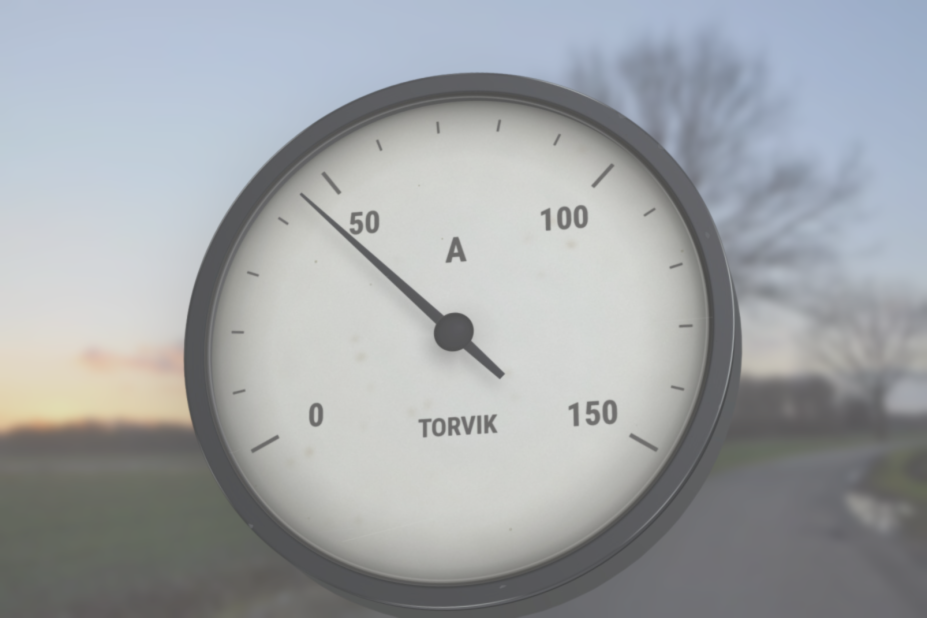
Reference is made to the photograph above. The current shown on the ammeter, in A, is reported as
45 A
